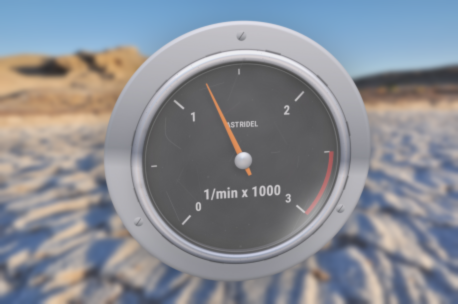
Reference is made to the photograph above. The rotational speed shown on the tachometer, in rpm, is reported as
1250 rpm
